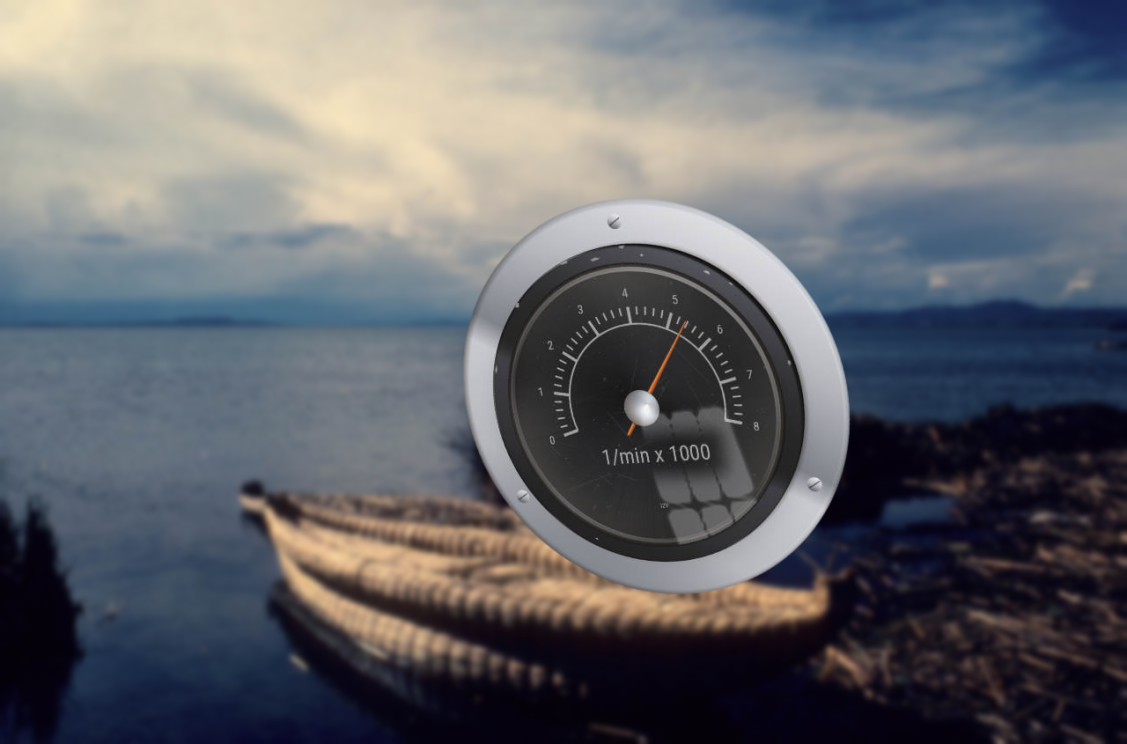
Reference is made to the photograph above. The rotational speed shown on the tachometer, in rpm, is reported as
5400 rpm
